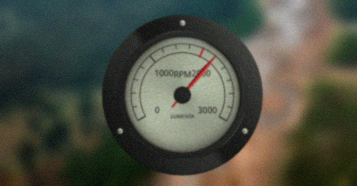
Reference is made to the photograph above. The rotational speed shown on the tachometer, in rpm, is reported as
2000 rpm
